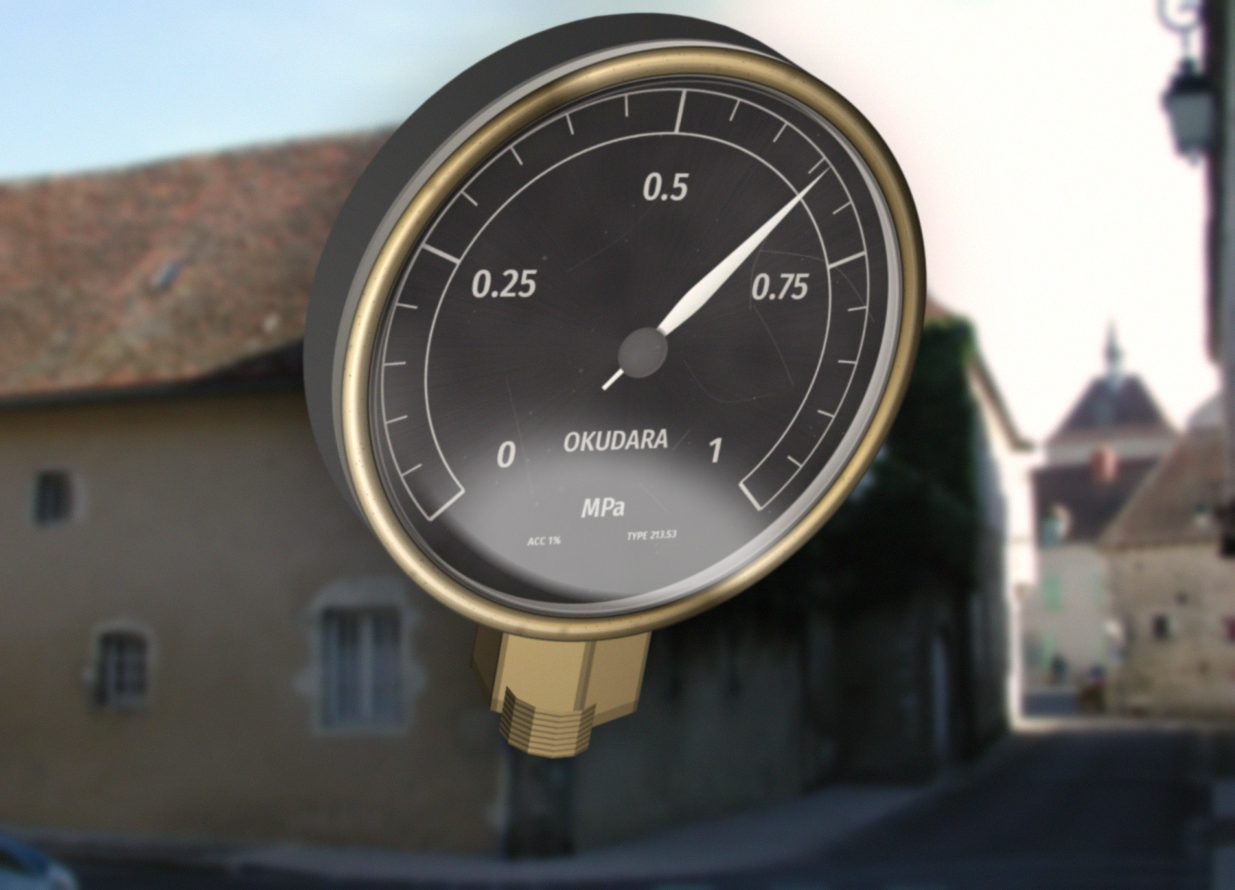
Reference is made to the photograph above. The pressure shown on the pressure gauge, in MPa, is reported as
0.65 MPa
